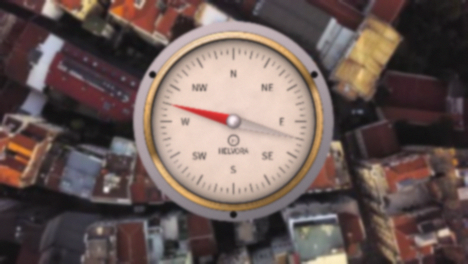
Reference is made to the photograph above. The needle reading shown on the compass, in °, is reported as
285 °
